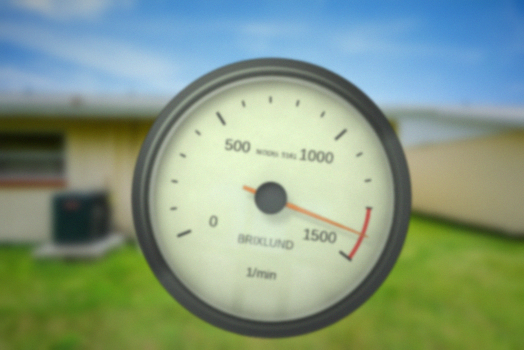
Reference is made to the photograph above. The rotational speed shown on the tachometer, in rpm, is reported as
1400 rpm
